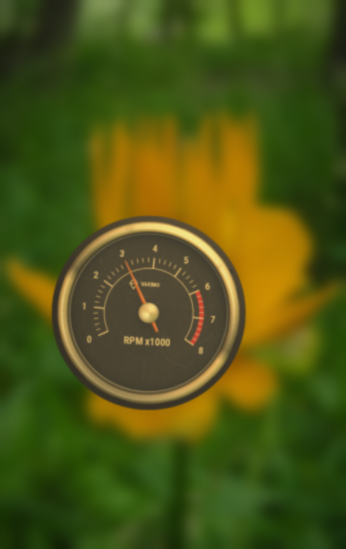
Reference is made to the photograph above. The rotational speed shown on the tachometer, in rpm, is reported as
3000 rpm
